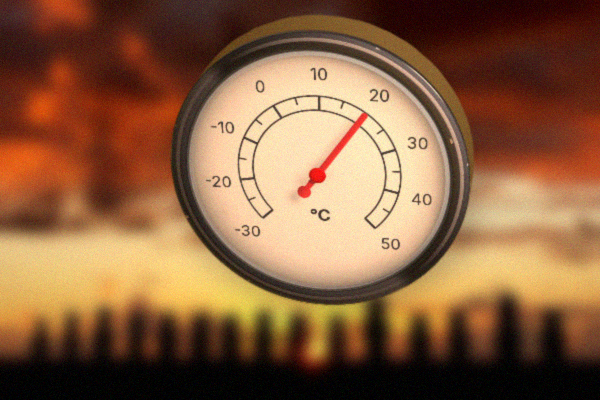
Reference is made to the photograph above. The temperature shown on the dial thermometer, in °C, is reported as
20 °C
